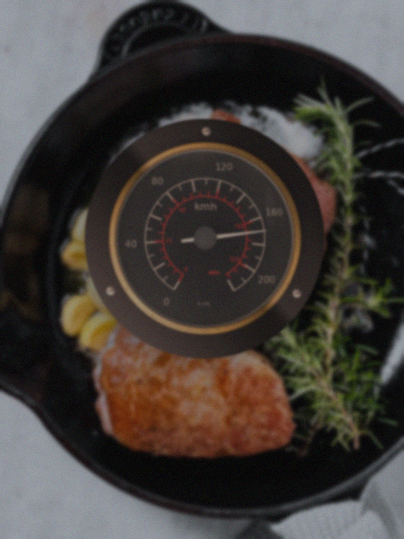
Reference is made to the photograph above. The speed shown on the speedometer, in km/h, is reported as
170 km/h
